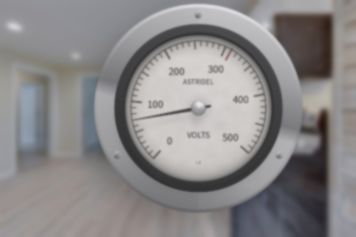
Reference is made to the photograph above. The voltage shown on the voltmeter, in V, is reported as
70 V
